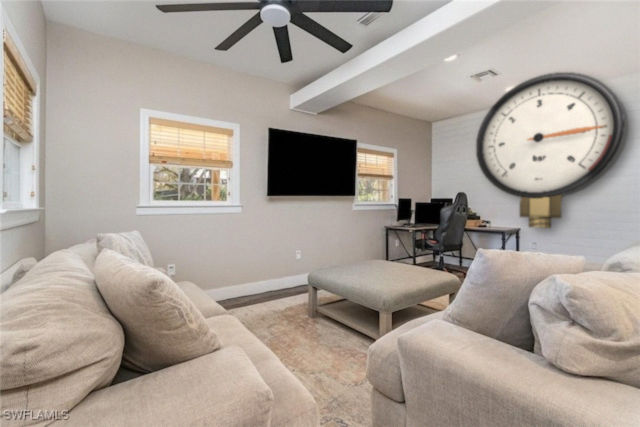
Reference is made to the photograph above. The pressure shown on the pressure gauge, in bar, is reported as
5 bar
